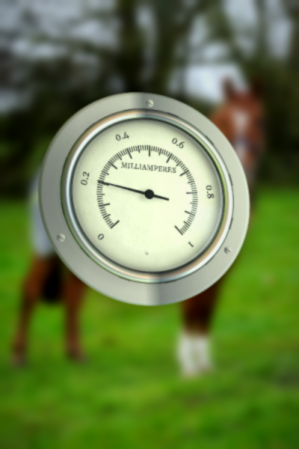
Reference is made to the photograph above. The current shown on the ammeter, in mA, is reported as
0.2 mA
